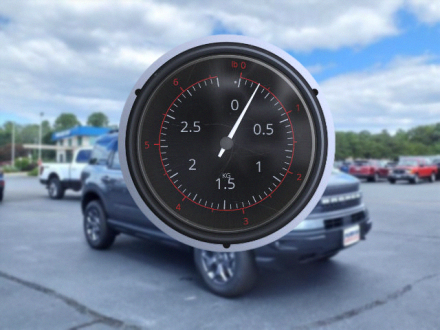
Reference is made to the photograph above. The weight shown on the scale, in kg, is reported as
0.15 kg
